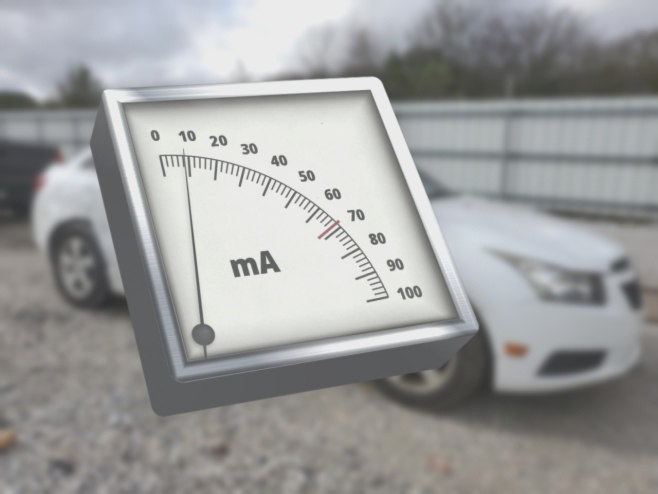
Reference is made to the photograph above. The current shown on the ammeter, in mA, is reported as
8 mA
